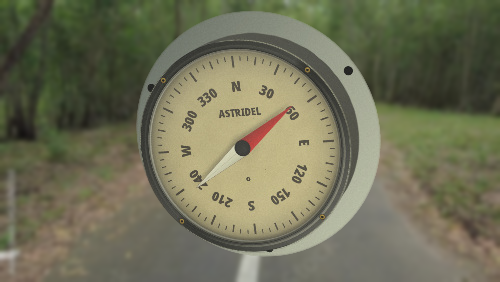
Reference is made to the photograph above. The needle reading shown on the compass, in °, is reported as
55 °
